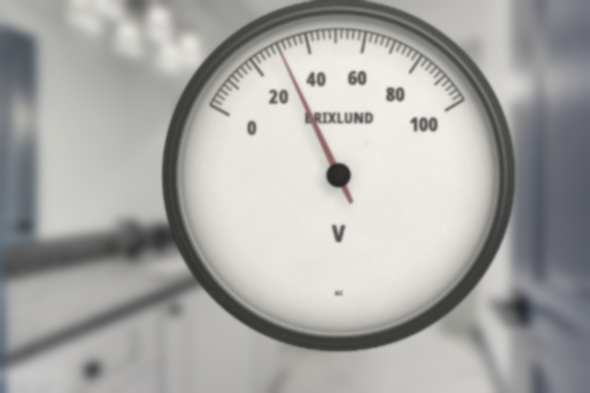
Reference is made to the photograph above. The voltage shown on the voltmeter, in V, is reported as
30 V
